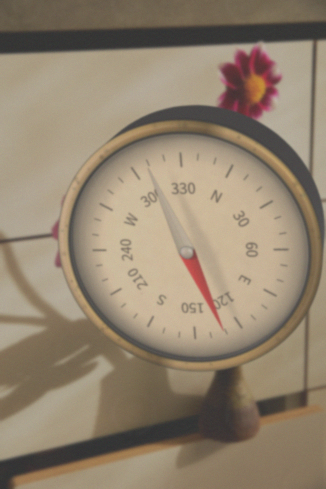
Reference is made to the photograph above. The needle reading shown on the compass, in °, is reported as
130 °
